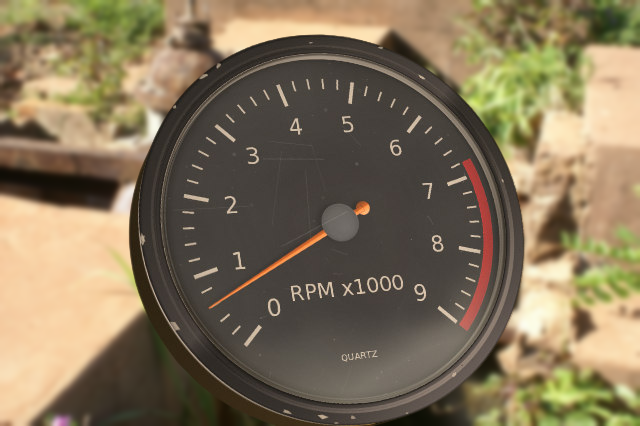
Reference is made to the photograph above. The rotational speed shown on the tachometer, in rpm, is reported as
600 rpm
